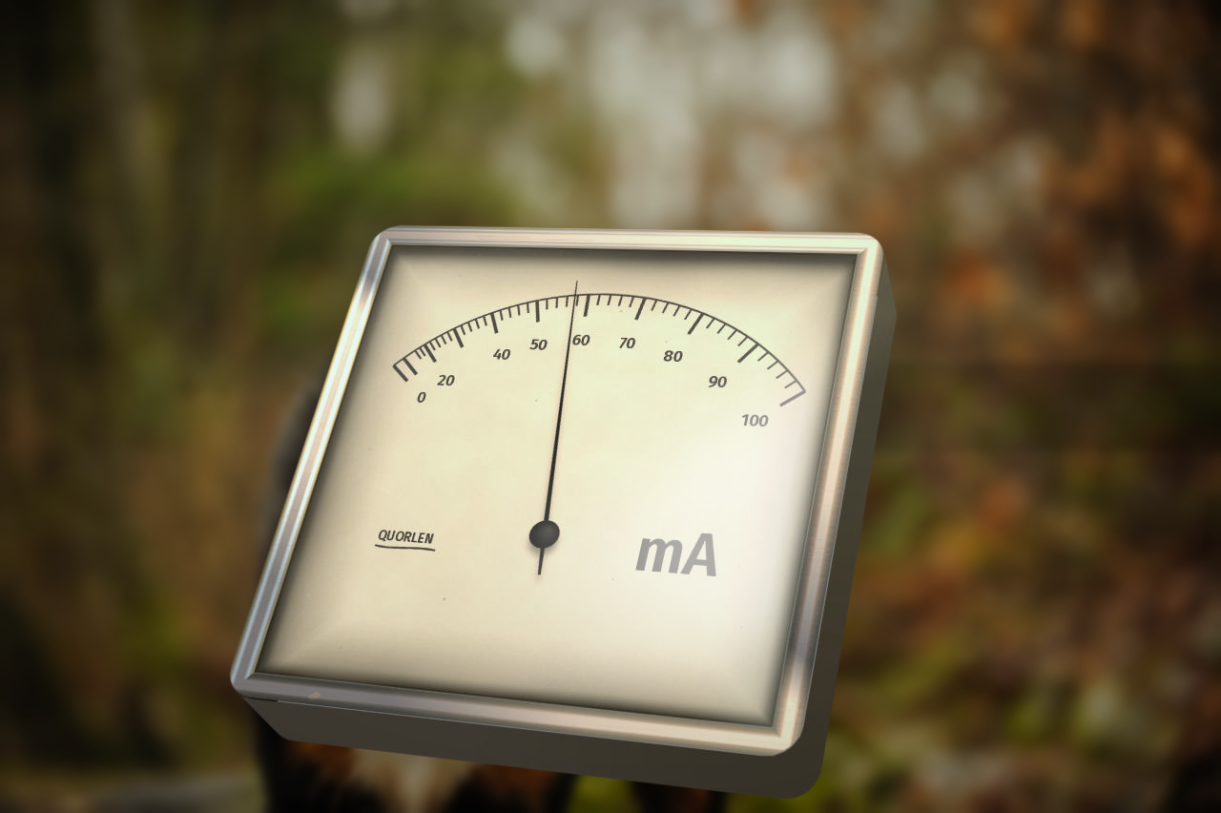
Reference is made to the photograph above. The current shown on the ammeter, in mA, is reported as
58 mA
